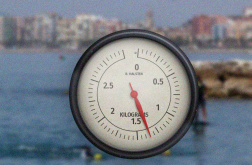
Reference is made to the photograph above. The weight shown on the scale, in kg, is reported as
1.35 kg
